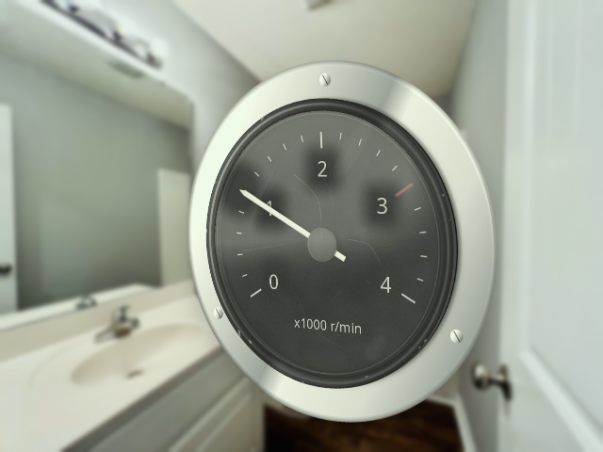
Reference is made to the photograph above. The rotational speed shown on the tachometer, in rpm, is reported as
1000 rpm
